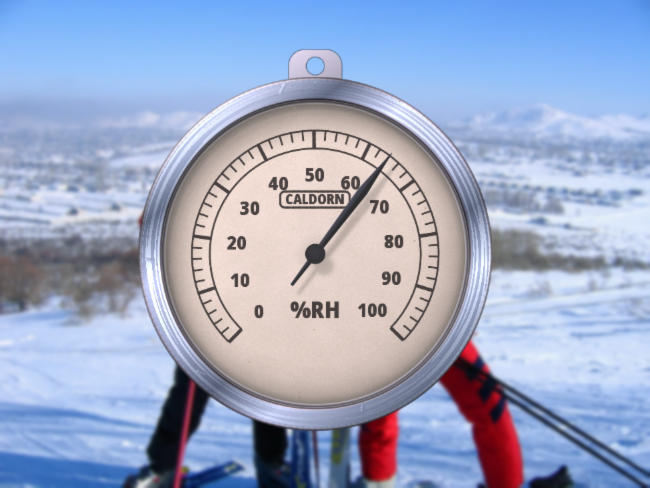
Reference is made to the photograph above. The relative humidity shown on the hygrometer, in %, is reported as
64 %
